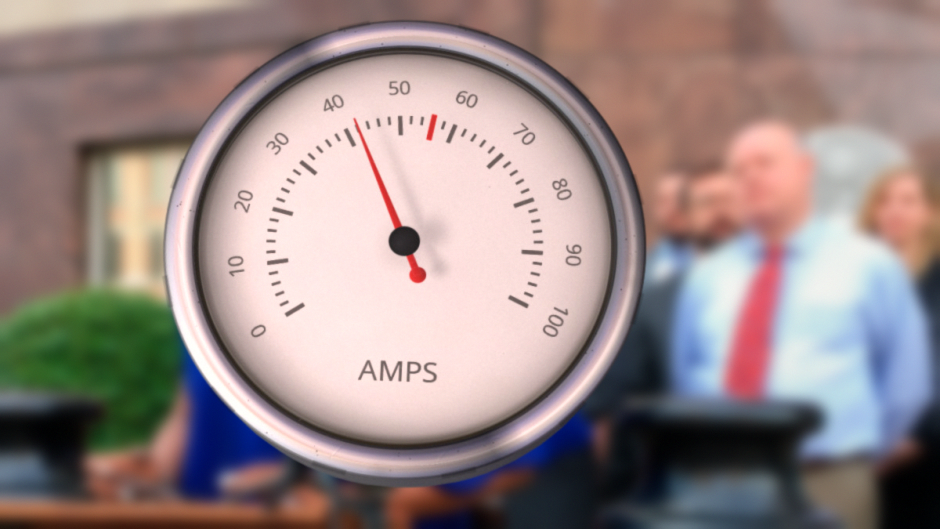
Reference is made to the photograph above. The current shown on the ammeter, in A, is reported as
42 A
